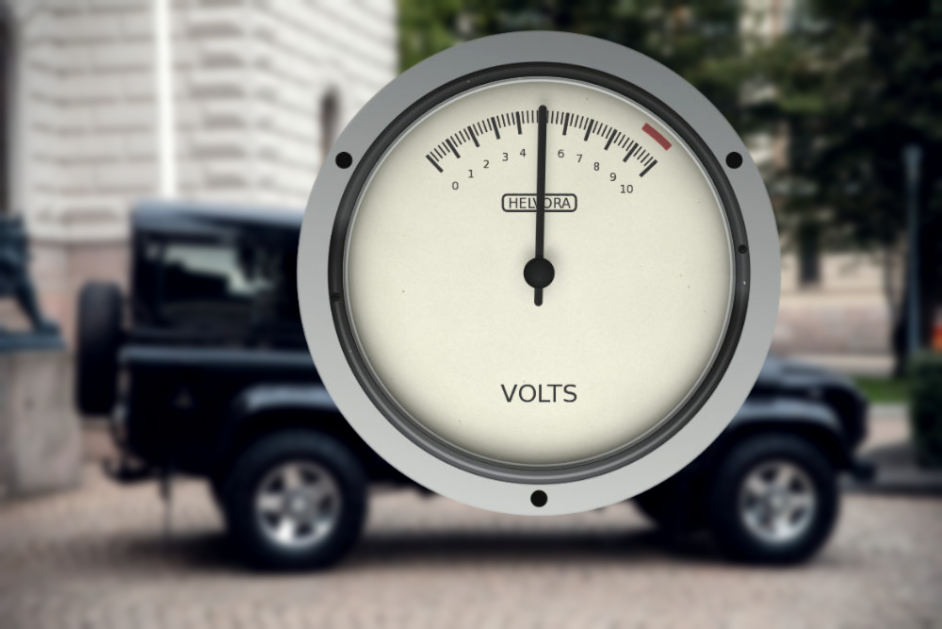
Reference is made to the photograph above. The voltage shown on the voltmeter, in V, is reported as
5 V
